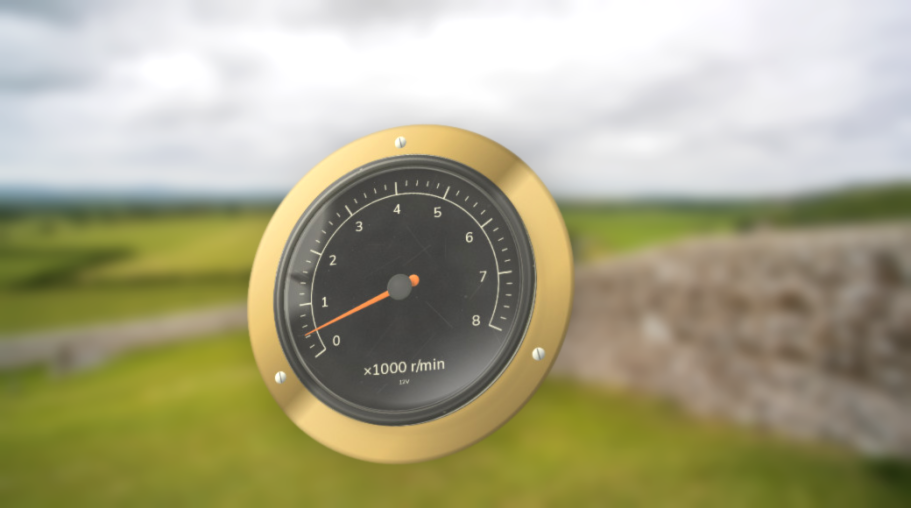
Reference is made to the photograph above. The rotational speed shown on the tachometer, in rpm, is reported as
400 rpm
